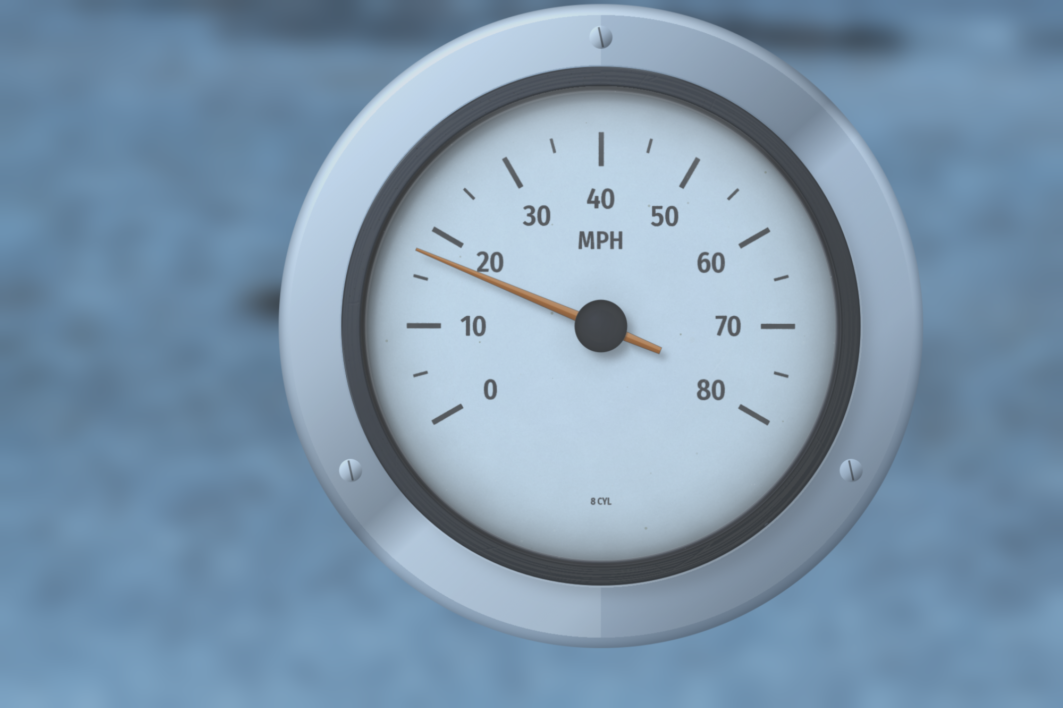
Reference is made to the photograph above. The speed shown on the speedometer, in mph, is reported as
17.5 mph
